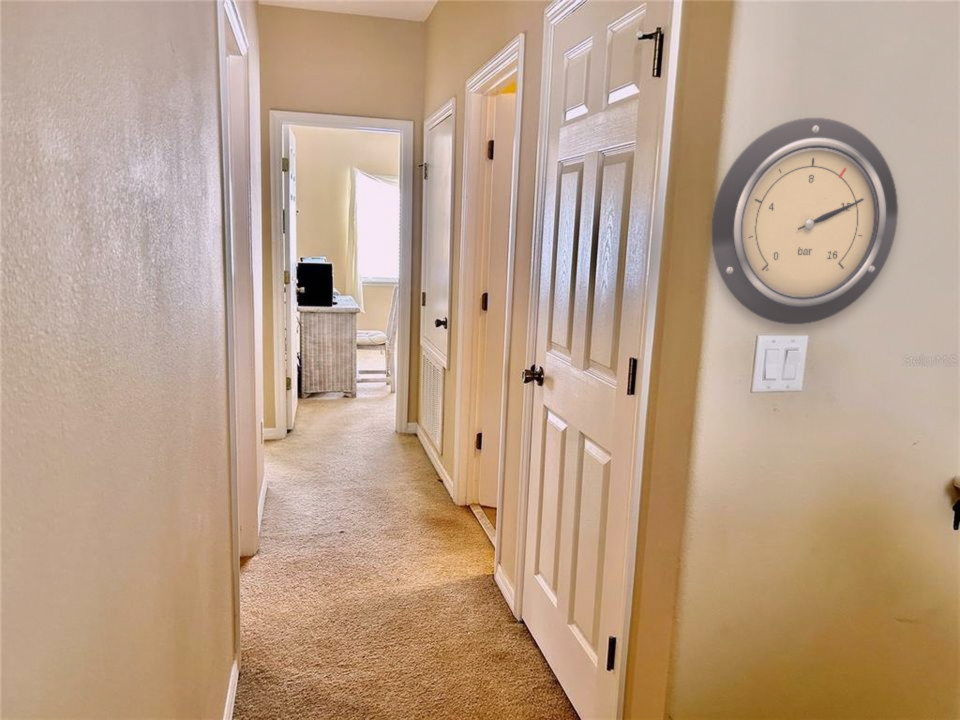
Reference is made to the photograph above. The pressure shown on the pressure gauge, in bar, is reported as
12 bar
